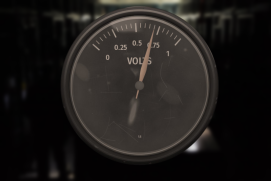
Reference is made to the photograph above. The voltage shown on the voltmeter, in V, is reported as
0.7 V
